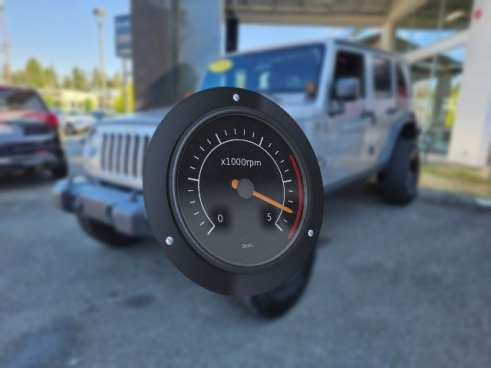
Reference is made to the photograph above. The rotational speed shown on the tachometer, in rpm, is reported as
4600 rpm
